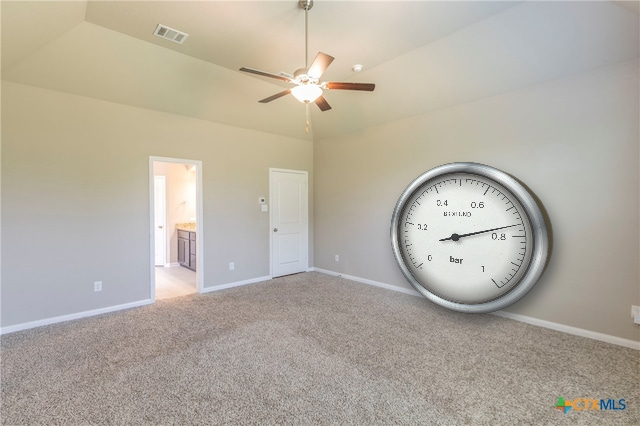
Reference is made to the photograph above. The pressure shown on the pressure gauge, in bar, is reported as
0.76 bar
